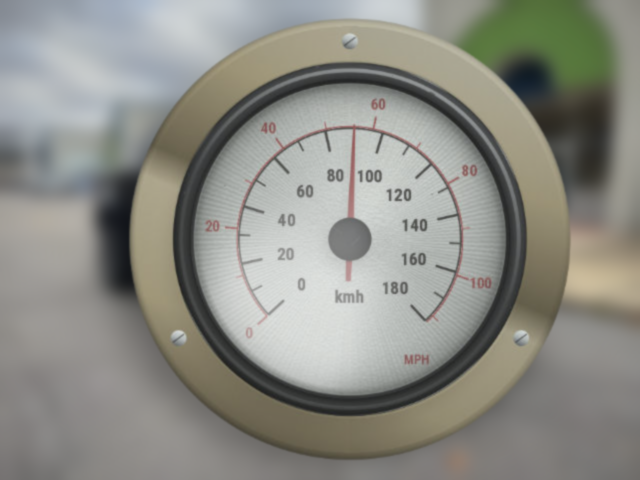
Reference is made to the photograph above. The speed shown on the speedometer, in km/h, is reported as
90 km/h
